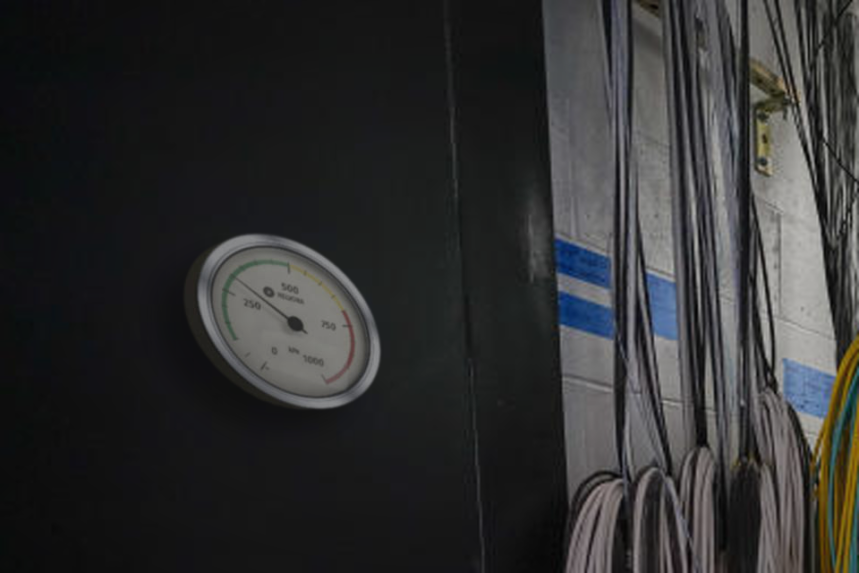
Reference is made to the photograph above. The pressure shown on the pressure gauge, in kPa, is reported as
300 kPa
